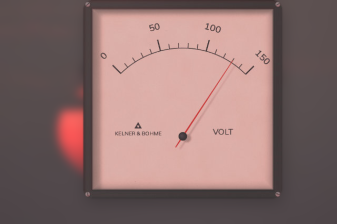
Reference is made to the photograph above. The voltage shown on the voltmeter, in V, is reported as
130 V
